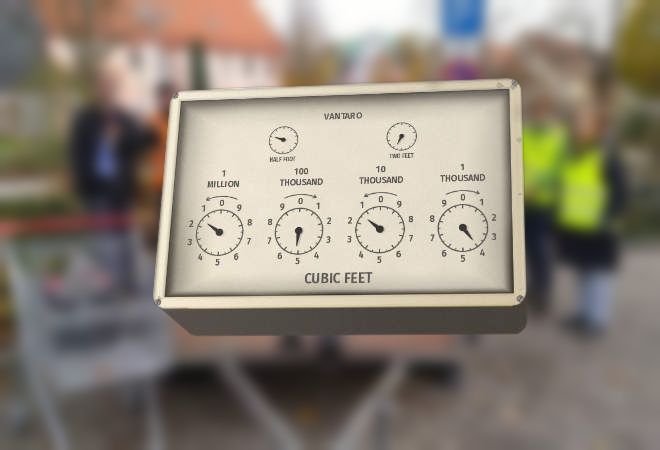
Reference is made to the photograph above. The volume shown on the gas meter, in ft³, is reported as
151400 ft³
